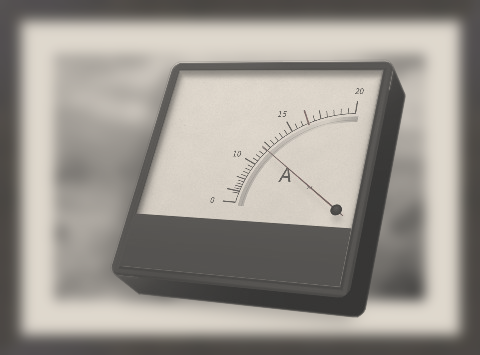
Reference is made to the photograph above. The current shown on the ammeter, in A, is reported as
12 A
